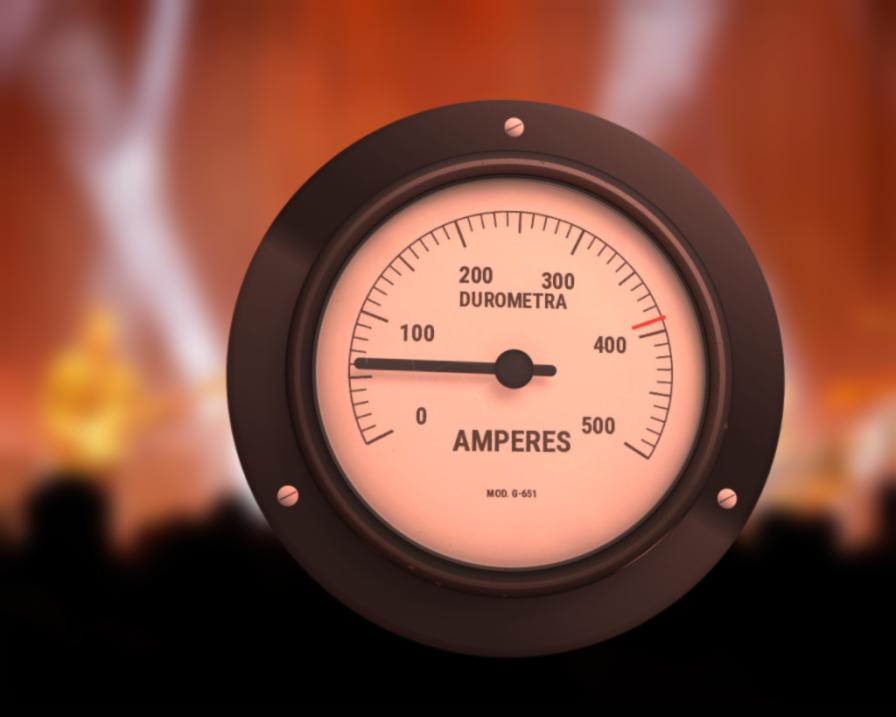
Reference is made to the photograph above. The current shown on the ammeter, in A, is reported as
60 A
